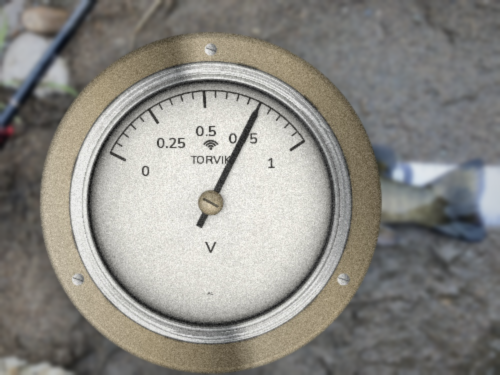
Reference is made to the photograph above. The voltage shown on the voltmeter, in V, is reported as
0.75 V
